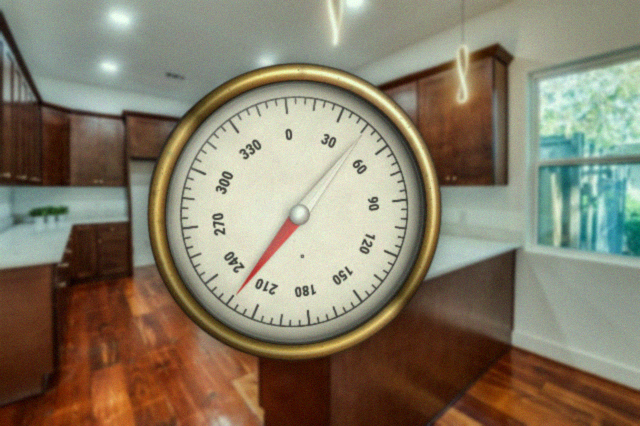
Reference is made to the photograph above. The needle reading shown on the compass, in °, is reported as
225 °
